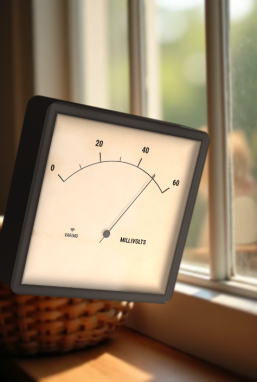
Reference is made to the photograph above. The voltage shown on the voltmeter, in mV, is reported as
50 mV
